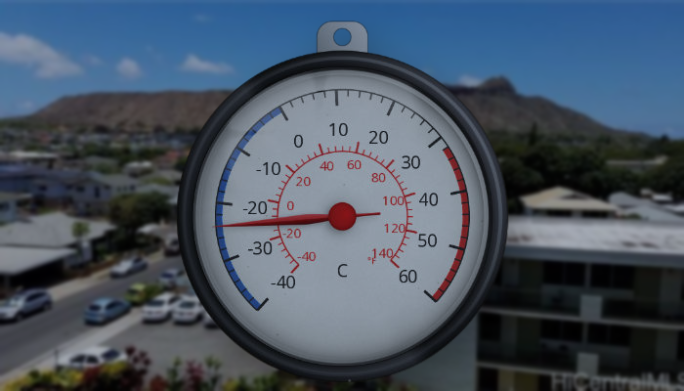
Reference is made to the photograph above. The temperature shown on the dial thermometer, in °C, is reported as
-24 °C
